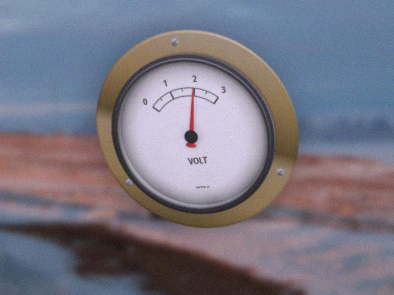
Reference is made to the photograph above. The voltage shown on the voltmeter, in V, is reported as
2 V
